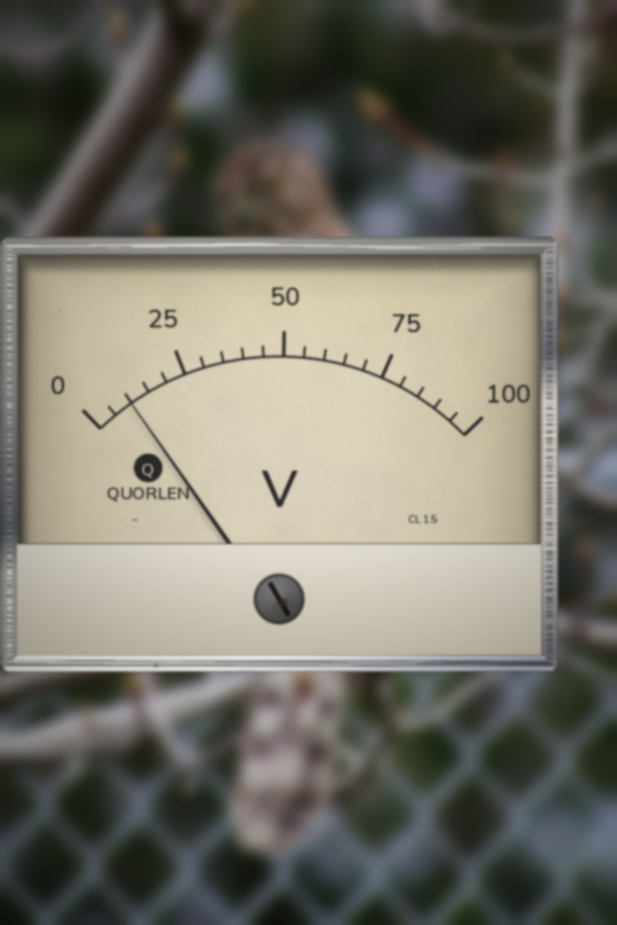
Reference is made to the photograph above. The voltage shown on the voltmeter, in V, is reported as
10 V
